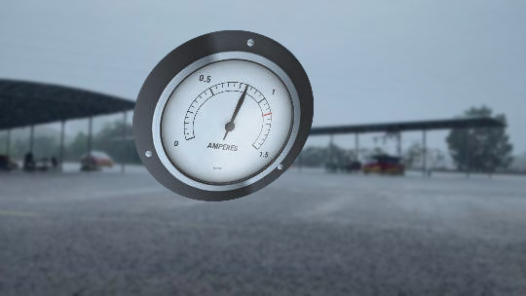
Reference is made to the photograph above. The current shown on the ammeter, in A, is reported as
0.8 A
